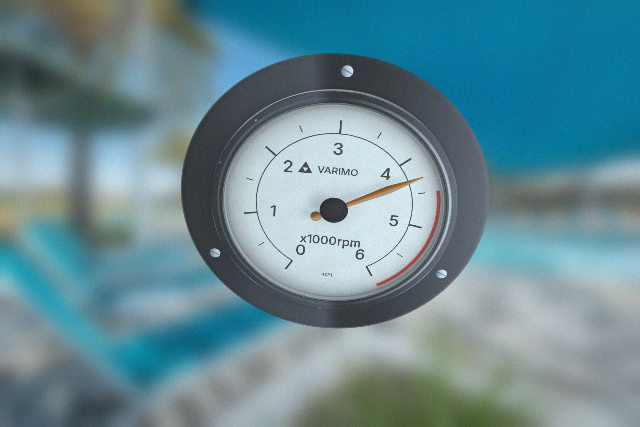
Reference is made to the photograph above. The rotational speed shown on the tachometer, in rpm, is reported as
4250 rpm
